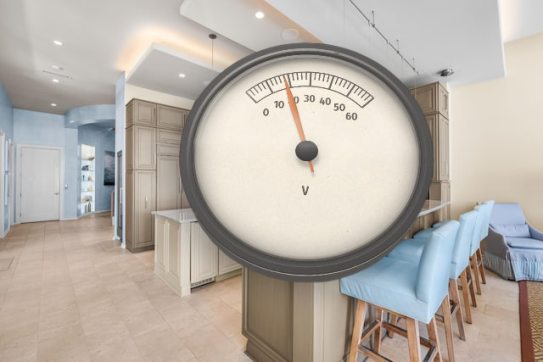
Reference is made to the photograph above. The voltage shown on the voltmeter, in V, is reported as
18 V
